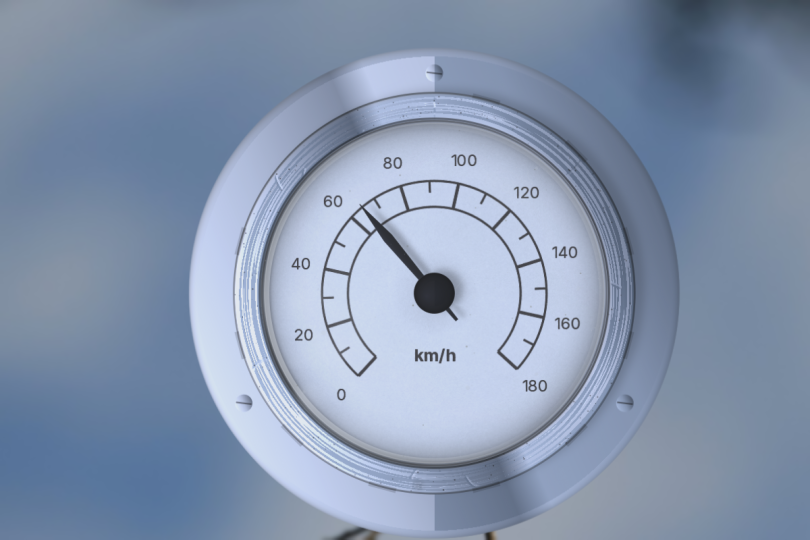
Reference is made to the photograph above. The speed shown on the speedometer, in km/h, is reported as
65 km/h
